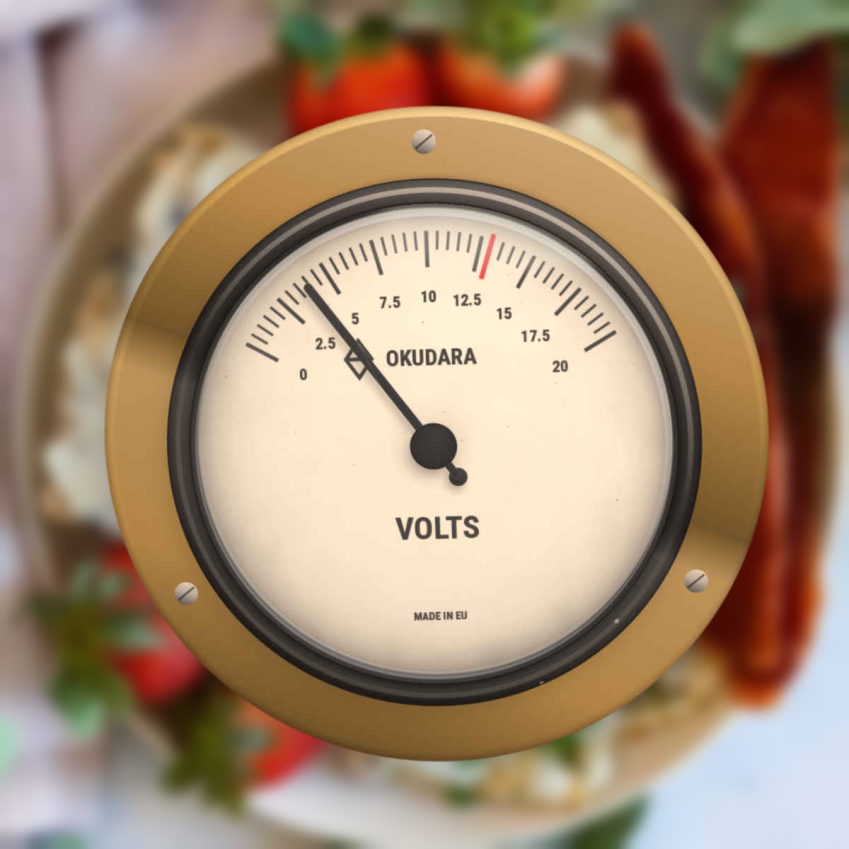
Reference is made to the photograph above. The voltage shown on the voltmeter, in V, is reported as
4 V
